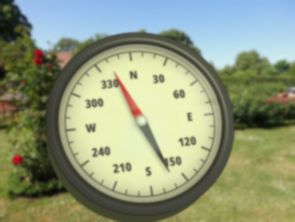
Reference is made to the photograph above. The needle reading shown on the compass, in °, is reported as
340 °
